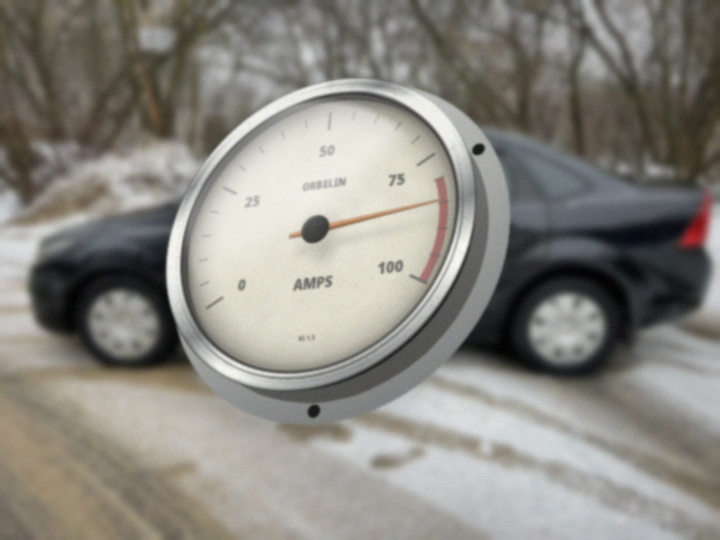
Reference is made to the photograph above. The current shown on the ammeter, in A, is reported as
85 A
